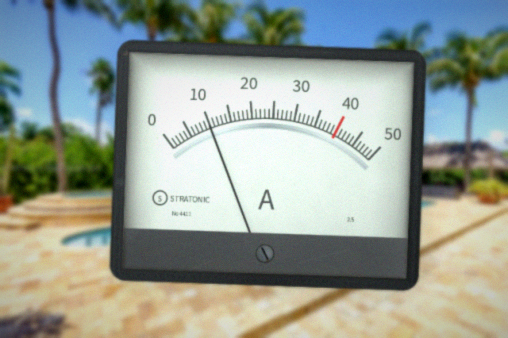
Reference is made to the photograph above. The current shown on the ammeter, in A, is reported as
10 A
